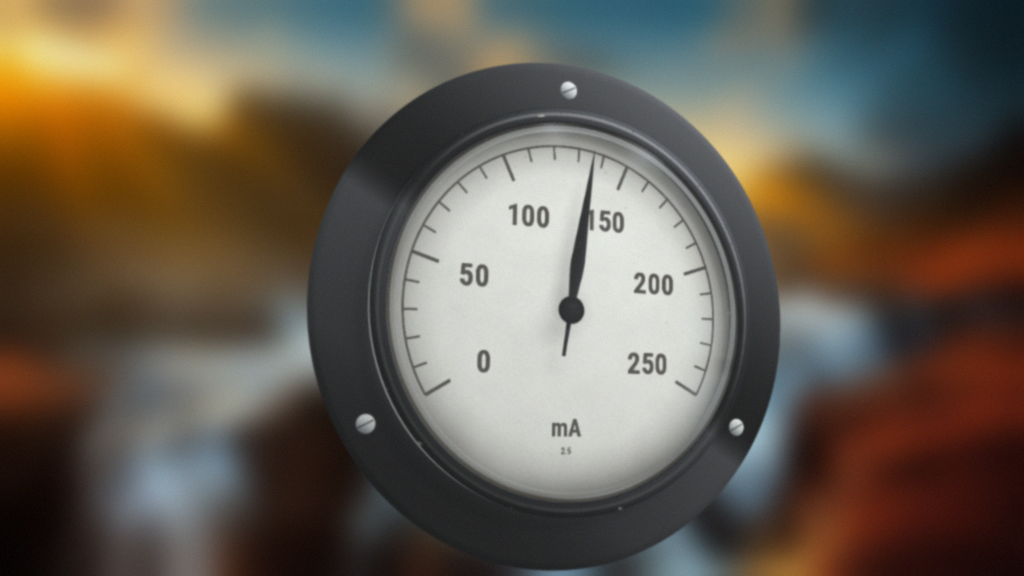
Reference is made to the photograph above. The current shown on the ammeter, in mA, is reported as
135 mA
